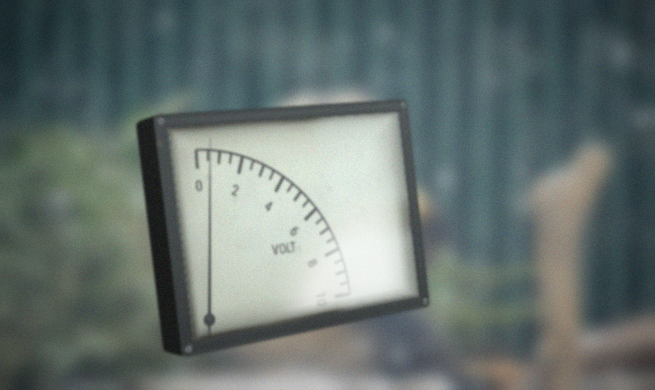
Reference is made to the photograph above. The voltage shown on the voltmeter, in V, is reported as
0.5 V
